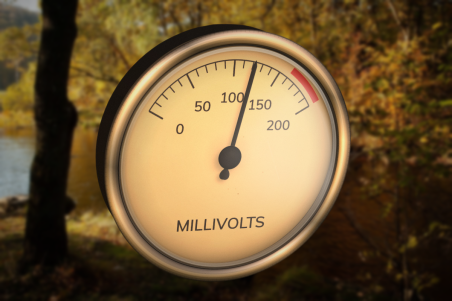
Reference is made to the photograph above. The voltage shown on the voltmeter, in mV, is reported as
120 mV
